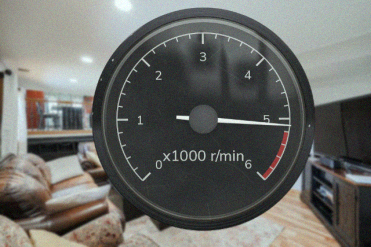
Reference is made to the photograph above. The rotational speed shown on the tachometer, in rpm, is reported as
5100 rpm
